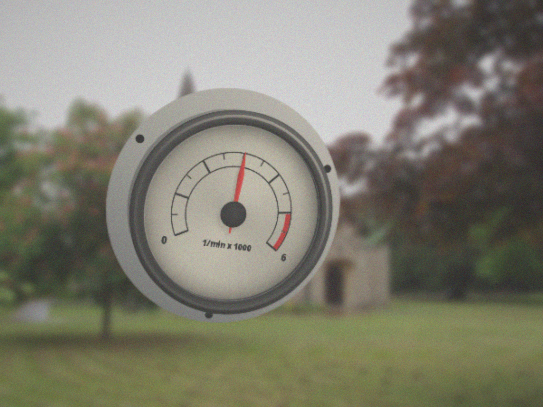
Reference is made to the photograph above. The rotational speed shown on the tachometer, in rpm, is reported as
3000 rpm
